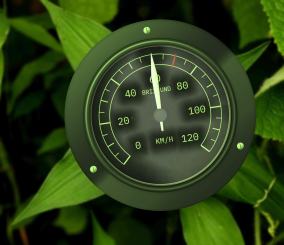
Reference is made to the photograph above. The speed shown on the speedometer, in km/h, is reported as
60 km/h
